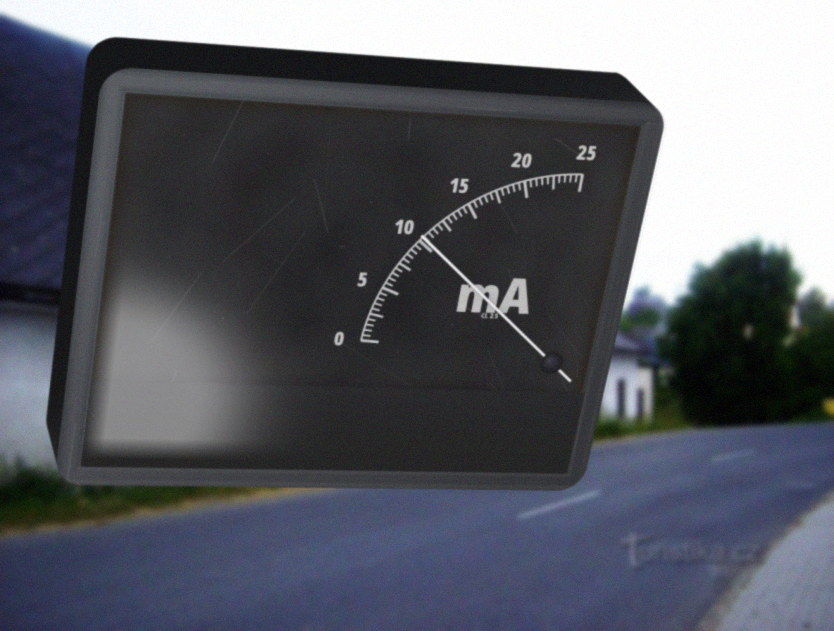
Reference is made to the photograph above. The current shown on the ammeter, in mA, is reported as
10.5 mA
